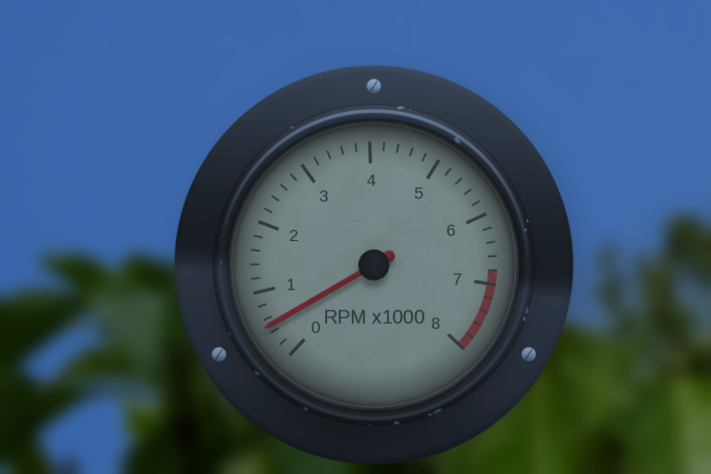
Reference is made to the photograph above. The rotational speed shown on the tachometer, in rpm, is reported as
500 rpm
